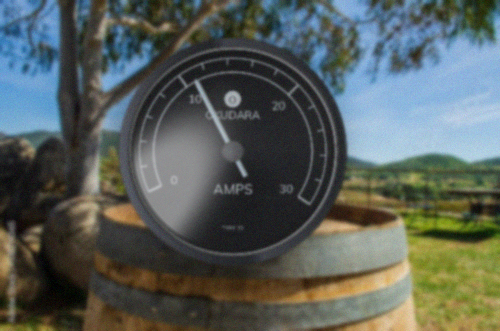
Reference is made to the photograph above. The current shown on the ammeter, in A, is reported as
11 A
